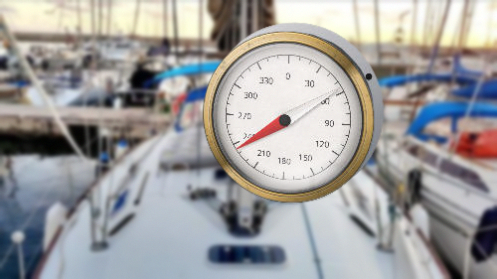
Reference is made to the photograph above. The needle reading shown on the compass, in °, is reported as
235 °
